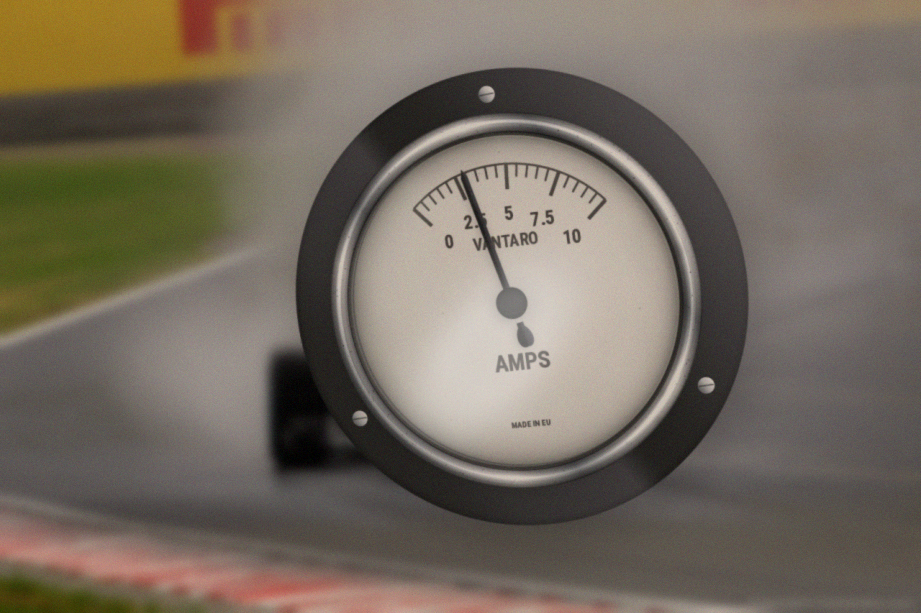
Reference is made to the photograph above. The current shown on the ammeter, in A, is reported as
3 A
